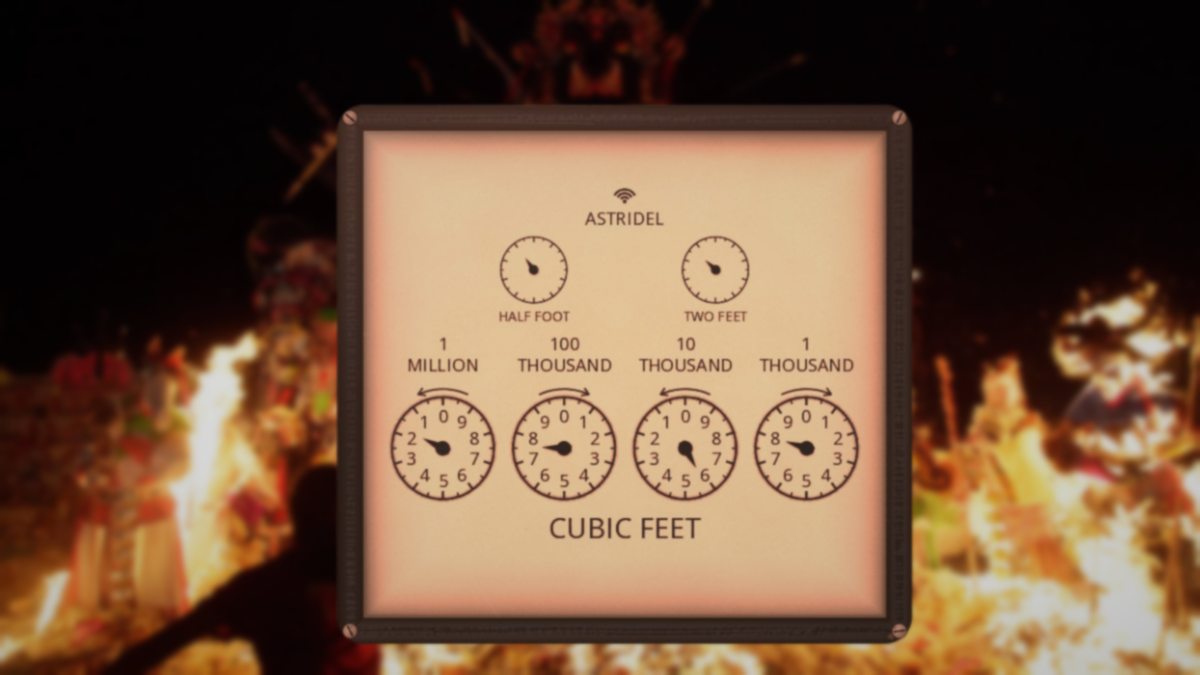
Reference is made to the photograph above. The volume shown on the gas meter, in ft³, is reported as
175800 ft³
